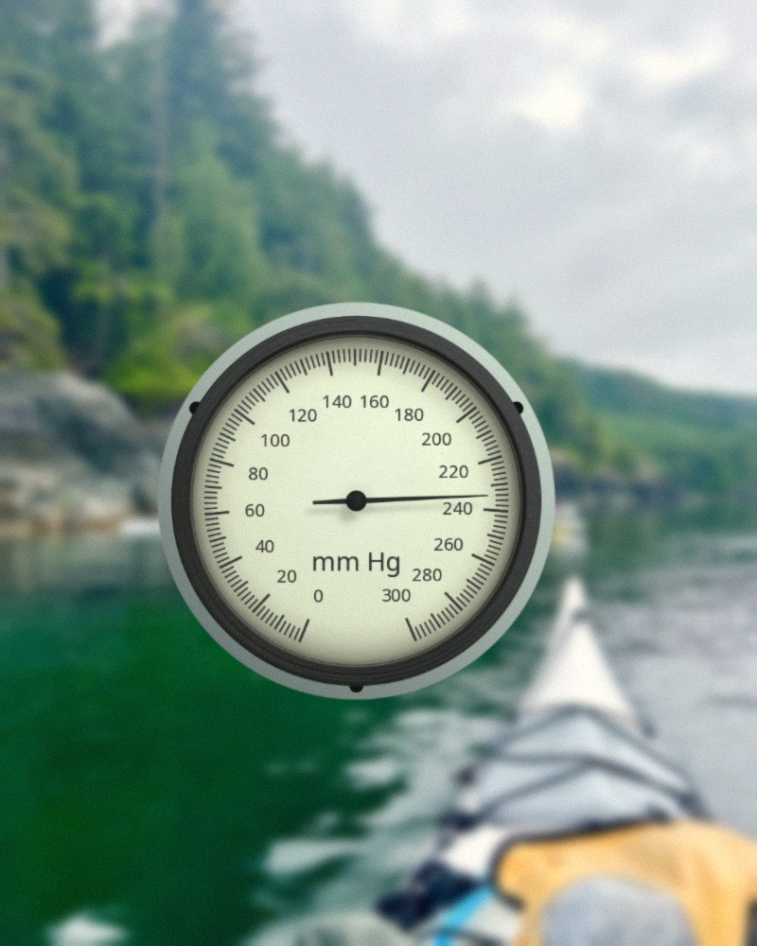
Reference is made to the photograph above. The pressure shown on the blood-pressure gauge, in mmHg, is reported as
234 mmHg
